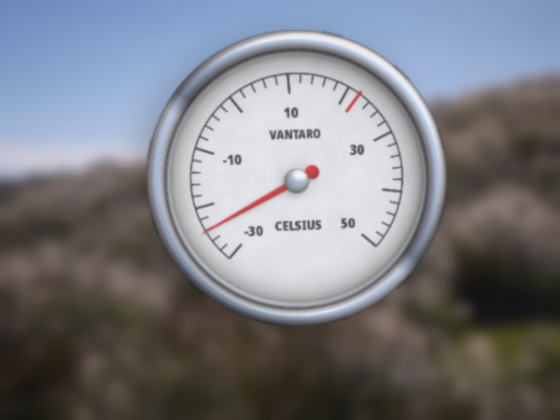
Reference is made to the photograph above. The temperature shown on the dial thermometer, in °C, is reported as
-24 °C
